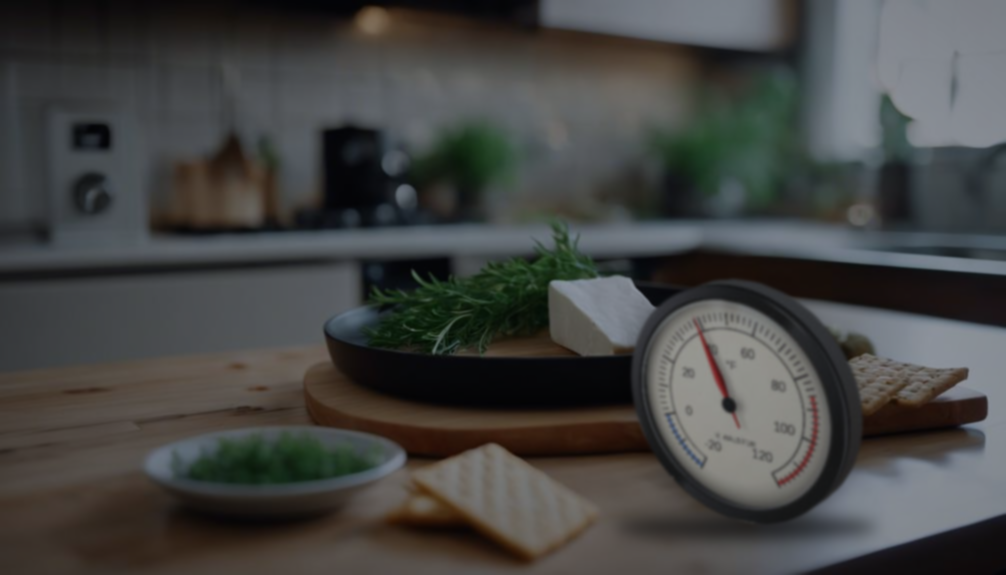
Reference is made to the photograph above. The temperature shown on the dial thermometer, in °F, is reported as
40 °F
